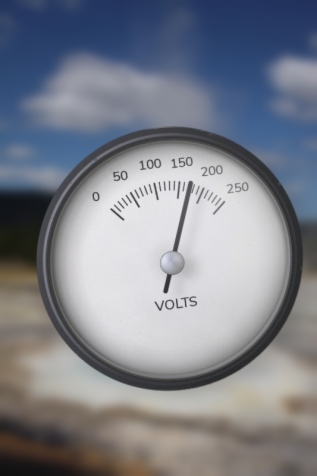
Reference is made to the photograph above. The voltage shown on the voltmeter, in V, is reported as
170 V
